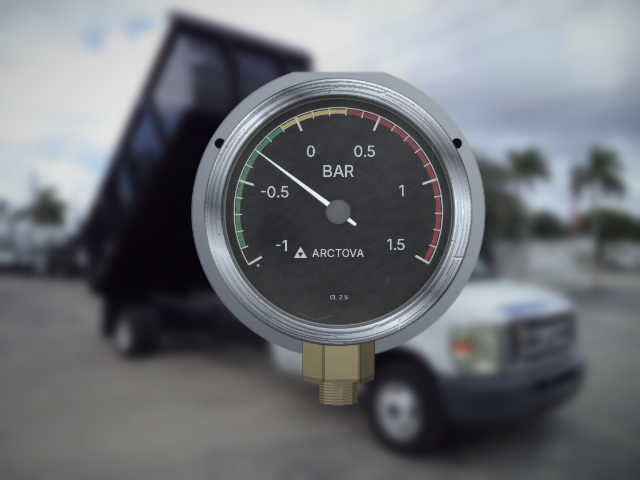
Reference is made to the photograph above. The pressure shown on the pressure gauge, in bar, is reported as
-0.3 bar
